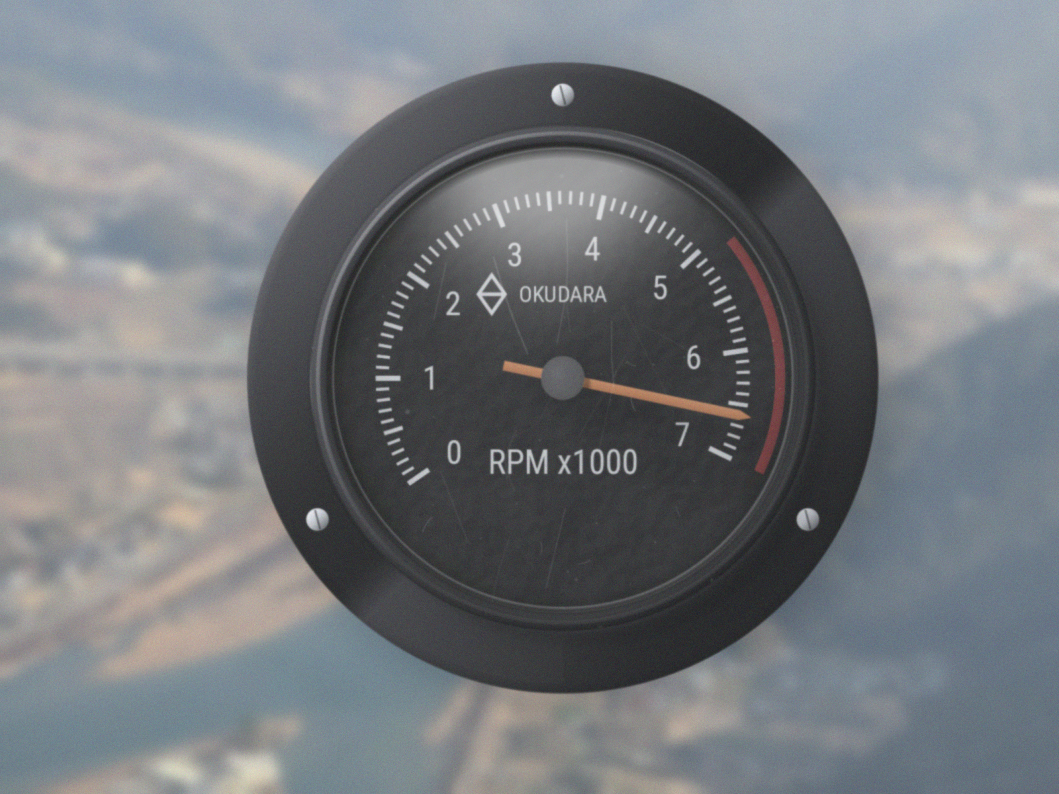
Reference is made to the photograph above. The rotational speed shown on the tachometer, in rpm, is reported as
6600 rpm
